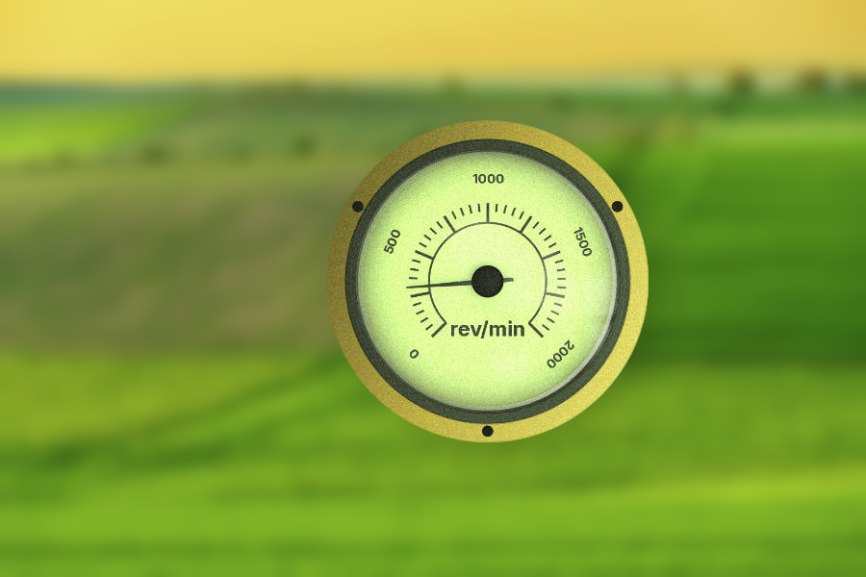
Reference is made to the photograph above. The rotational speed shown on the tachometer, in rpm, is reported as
300 rpm
